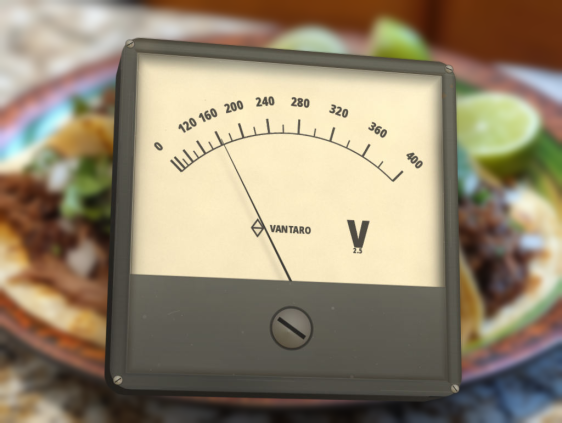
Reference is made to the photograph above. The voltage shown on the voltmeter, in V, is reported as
160 V
